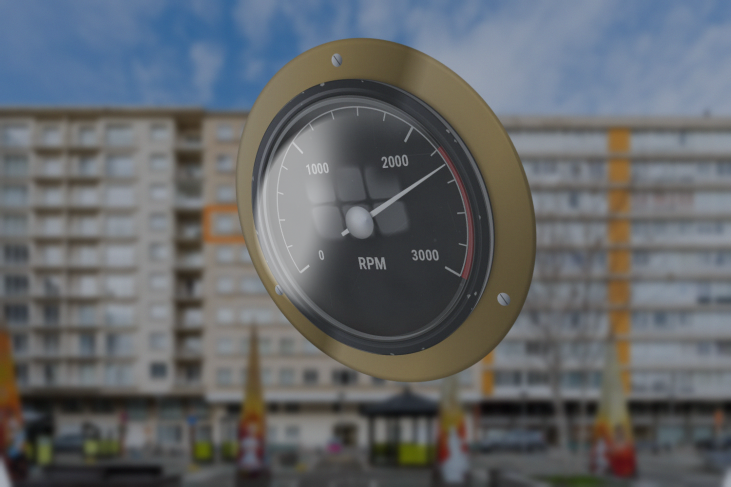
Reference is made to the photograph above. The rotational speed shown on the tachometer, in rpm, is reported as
2300 rpm
